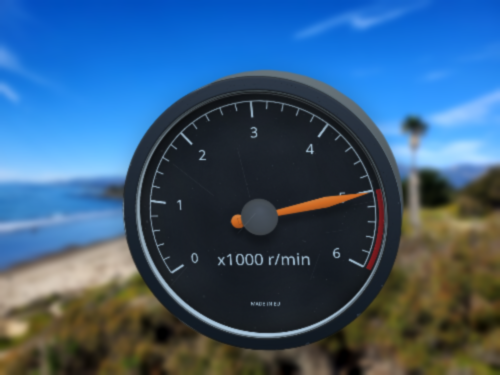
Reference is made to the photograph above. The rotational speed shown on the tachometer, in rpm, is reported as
5000 rpm
